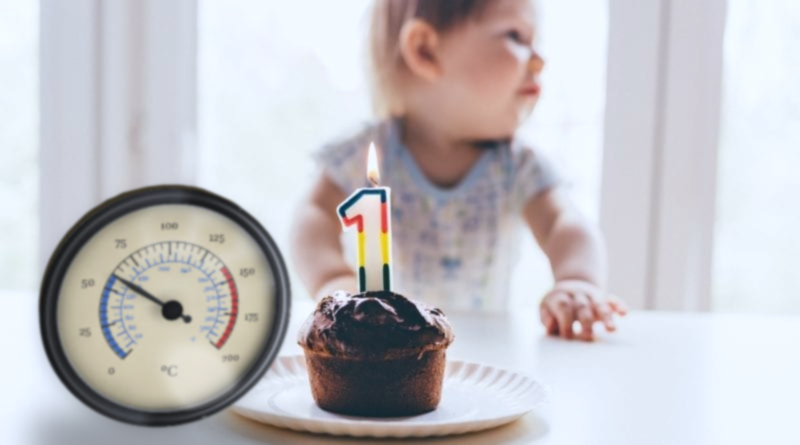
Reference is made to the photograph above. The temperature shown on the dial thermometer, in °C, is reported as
60 °C
